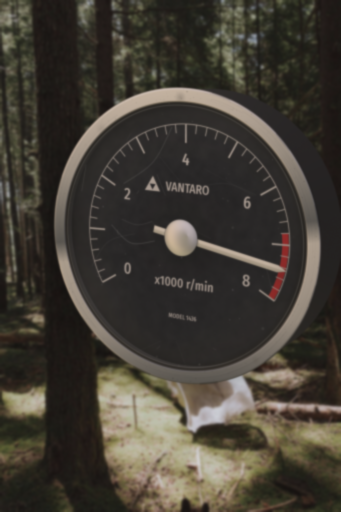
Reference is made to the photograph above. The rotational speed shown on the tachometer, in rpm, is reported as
7400 rpm
